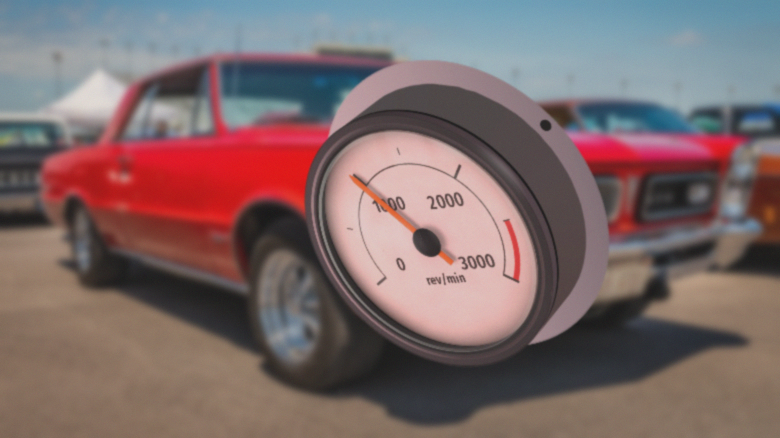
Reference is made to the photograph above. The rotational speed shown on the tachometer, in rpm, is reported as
1000 rpm
